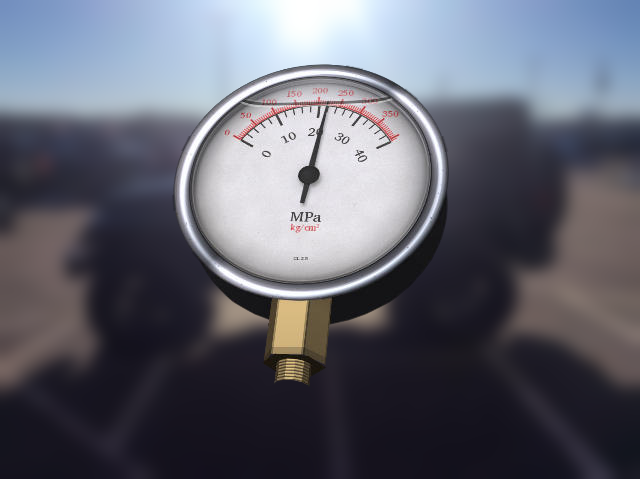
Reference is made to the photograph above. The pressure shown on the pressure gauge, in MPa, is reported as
22 MPa
